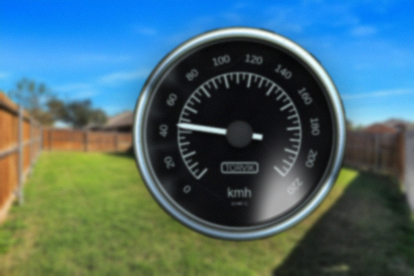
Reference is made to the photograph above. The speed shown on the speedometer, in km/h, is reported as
45 km/h
